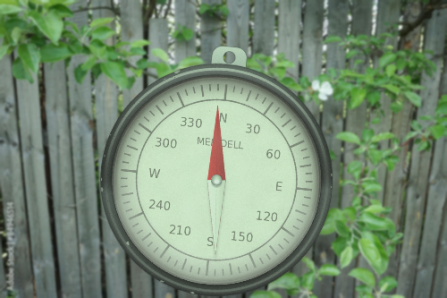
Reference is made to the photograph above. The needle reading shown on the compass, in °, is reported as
355 °
